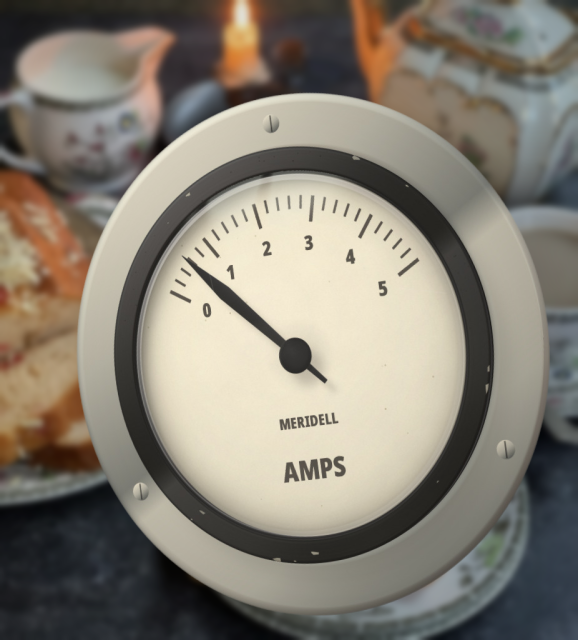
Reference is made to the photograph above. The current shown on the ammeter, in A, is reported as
0.6 A
